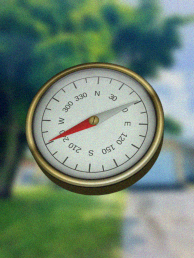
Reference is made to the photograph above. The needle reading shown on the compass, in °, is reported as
240 °
